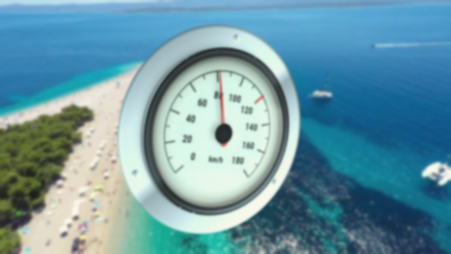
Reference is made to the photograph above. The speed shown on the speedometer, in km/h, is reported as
80 km/h
